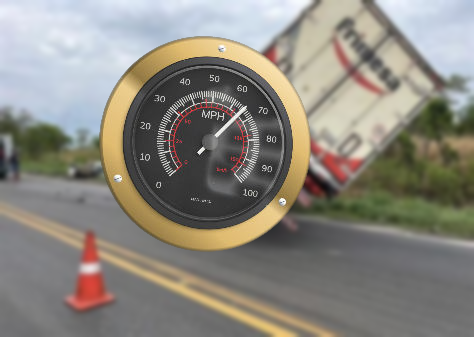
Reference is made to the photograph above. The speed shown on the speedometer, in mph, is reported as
65 mph
